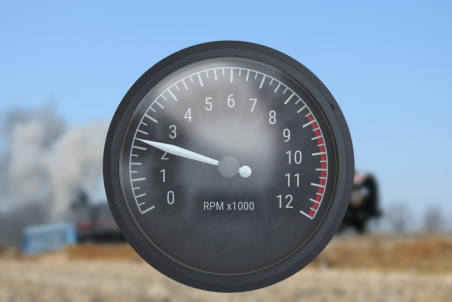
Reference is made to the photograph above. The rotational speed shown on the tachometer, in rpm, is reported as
2250 rpm
